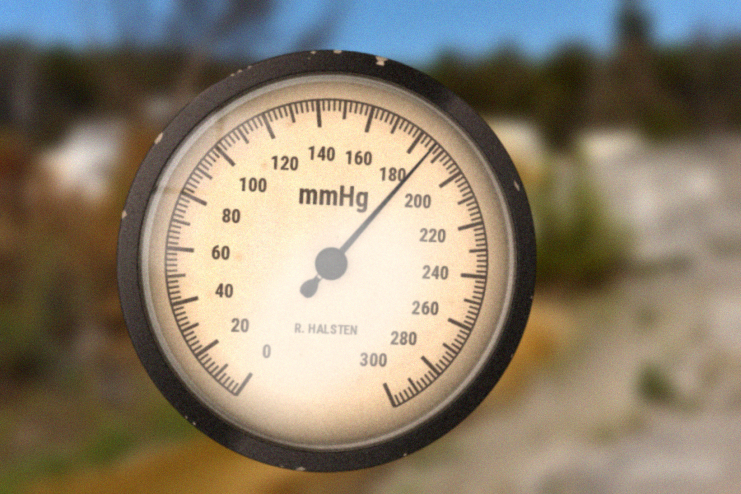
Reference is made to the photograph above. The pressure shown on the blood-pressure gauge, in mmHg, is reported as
186 mmHg
